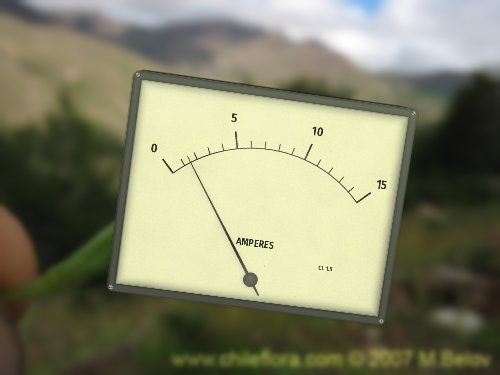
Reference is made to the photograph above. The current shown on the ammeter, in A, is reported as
1.5 A
